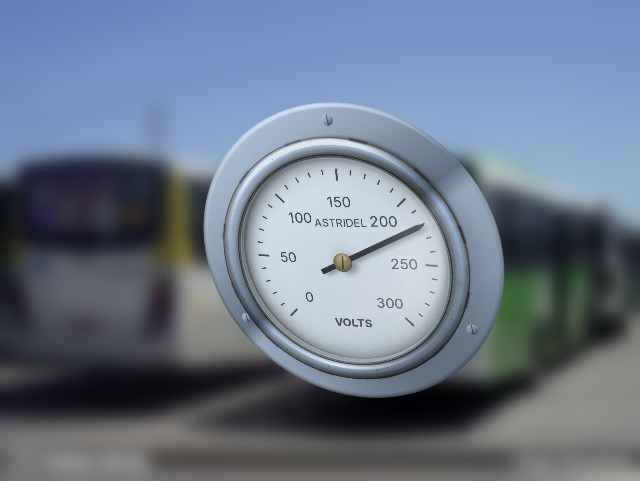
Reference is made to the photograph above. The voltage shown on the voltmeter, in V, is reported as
220 V
